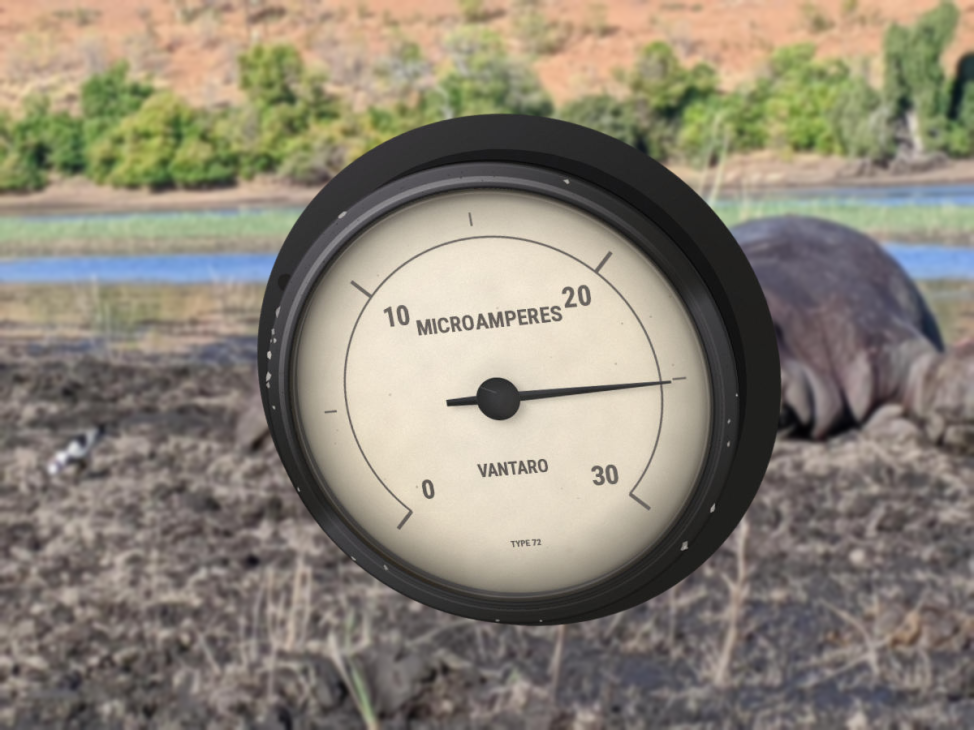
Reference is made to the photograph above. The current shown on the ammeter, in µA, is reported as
25 µA
